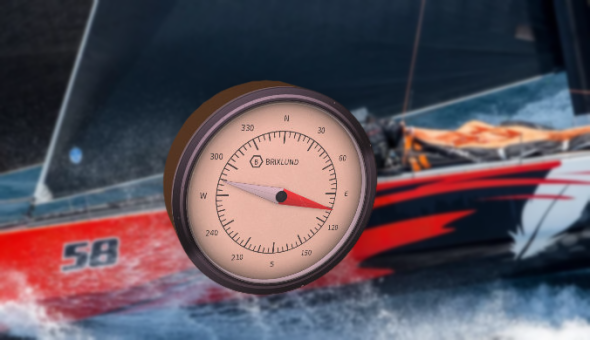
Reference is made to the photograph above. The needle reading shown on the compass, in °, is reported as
105 °
